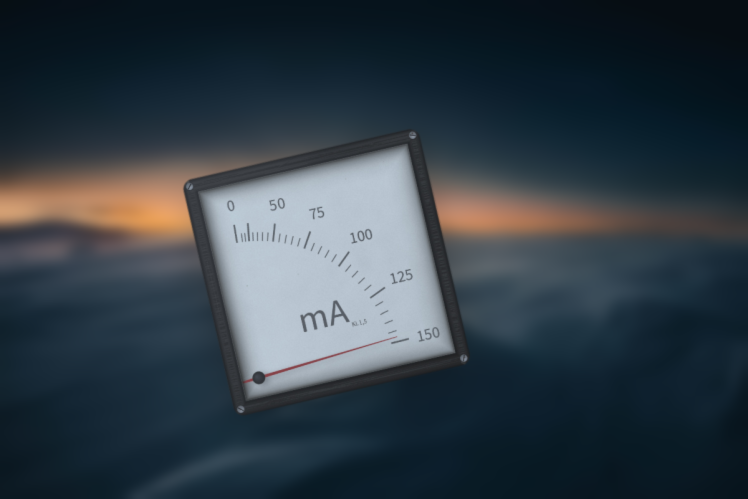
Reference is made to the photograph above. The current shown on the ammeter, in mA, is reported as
147.5 mA
